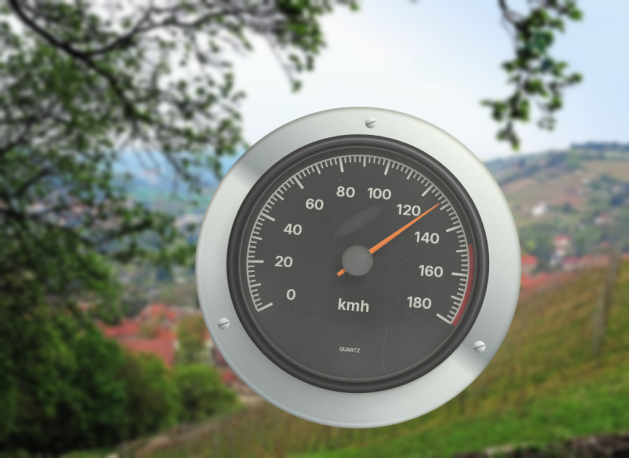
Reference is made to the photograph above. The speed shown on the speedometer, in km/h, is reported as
128 km/h
